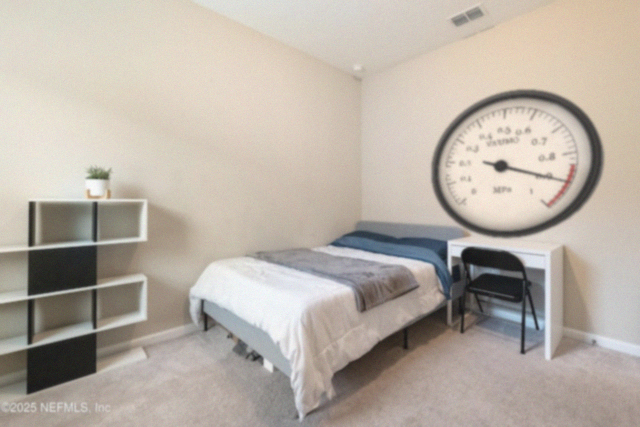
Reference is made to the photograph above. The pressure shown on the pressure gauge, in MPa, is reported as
0.9 MPa
